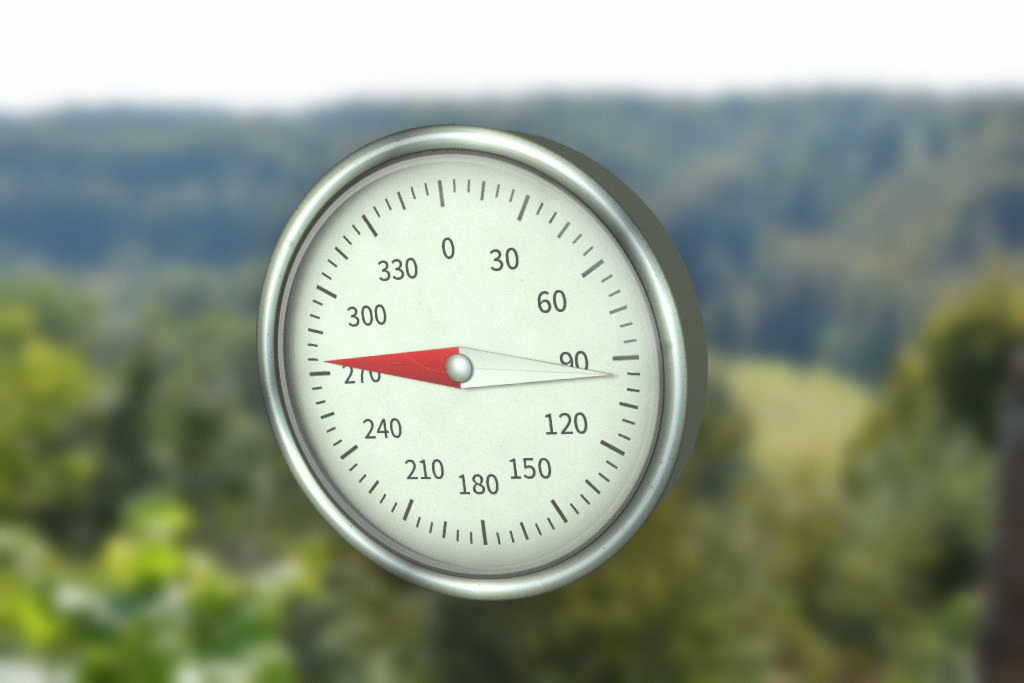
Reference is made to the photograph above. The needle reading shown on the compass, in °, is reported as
275 °
